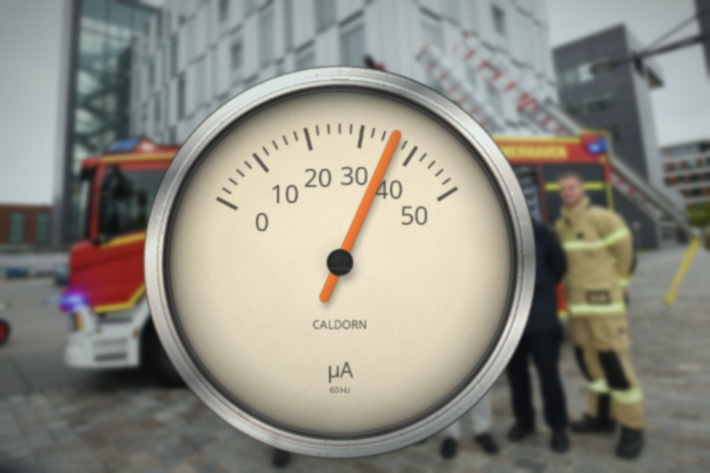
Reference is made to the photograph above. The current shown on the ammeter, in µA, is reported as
36 µA
